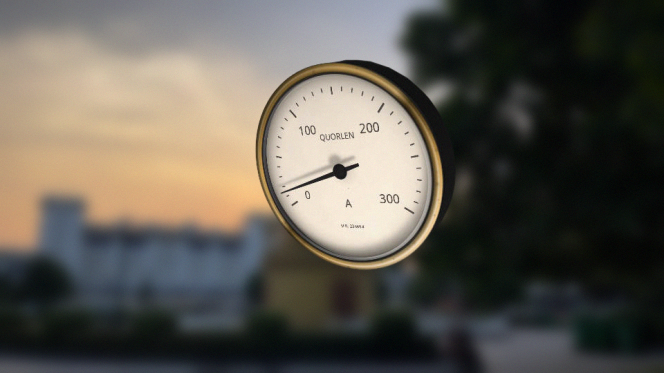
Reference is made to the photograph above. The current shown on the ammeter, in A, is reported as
15 A
